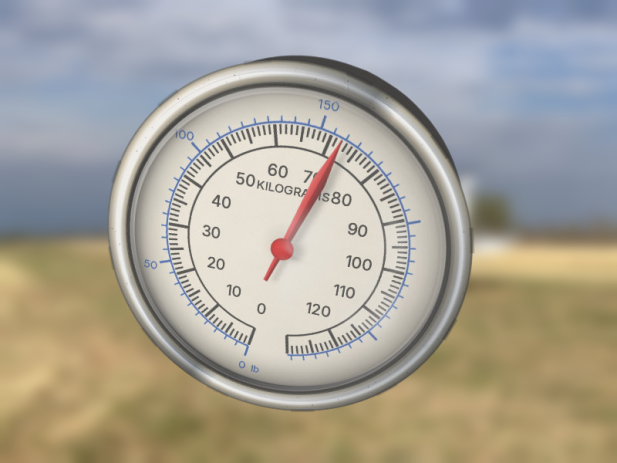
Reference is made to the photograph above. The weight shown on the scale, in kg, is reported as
72 kg
